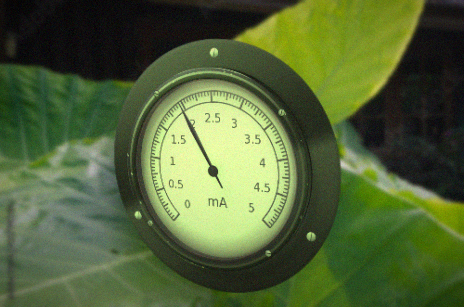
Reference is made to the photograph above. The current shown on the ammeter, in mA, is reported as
2 mA
